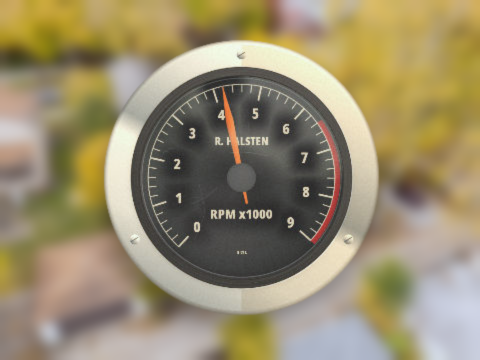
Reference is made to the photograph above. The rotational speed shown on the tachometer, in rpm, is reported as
4200 rpm
